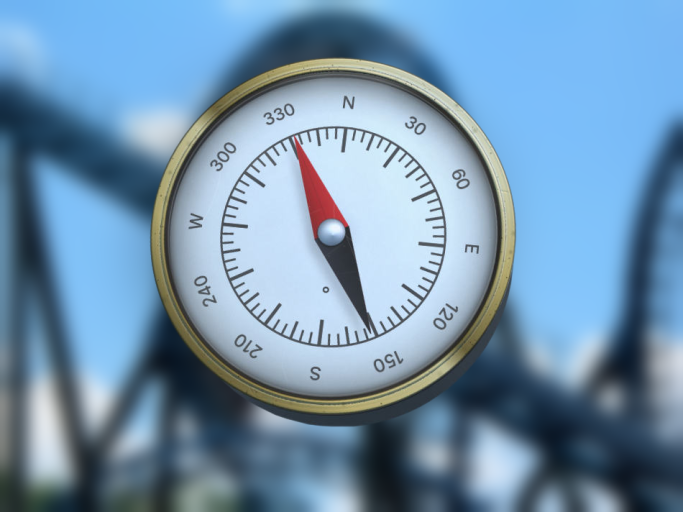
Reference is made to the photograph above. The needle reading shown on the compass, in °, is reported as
332.5 °
